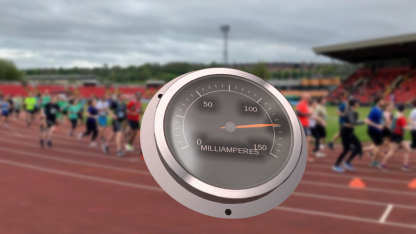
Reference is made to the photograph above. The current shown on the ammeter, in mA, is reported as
125 mA
